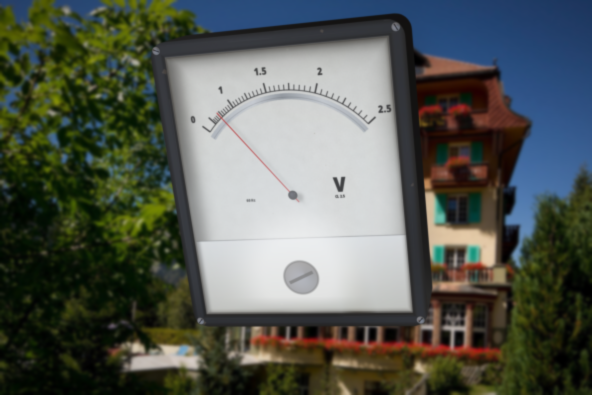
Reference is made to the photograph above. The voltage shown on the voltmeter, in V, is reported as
0.75 V
